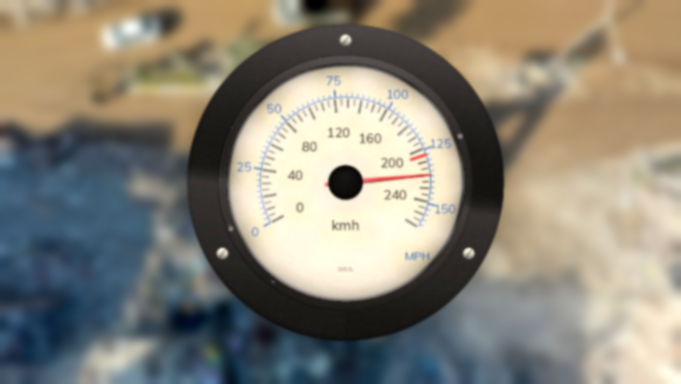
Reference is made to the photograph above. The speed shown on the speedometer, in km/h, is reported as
220 km/h
